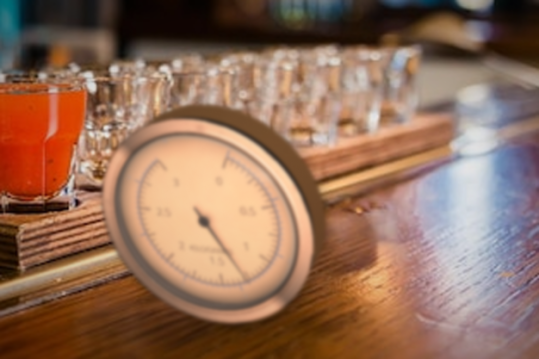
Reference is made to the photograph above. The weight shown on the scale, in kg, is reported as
1.25 kg
